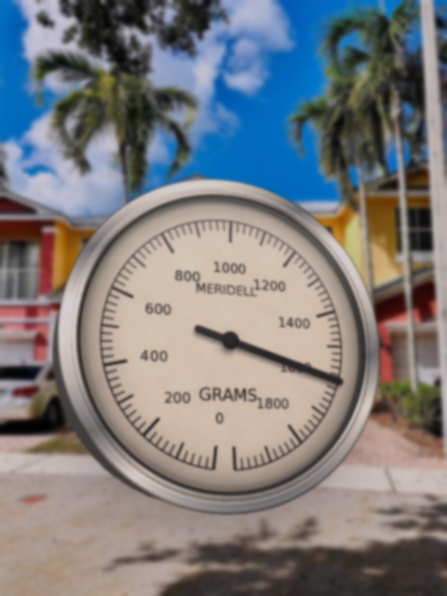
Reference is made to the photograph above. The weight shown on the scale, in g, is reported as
1600 g
